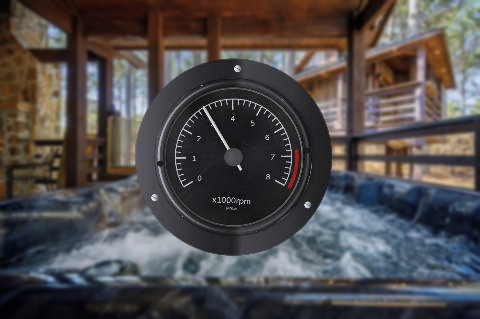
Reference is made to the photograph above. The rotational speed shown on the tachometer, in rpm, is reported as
3000 rpm
